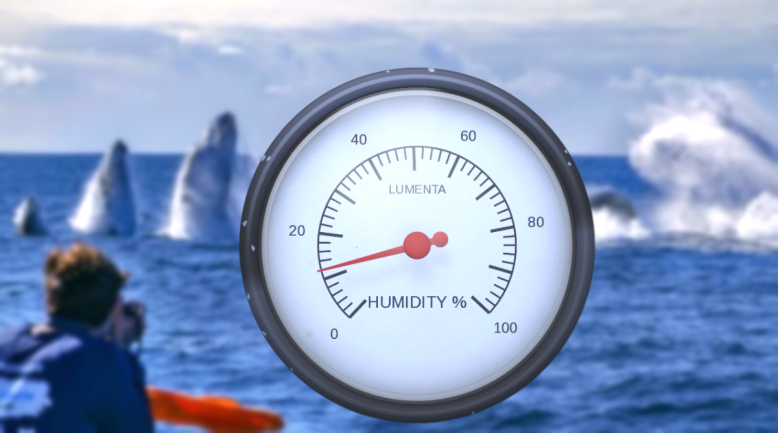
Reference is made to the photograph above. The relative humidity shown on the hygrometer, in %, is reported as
12 %
